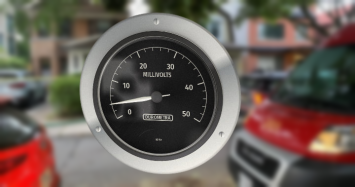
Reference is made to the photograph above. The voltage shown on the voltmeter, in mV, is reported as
4 mV
